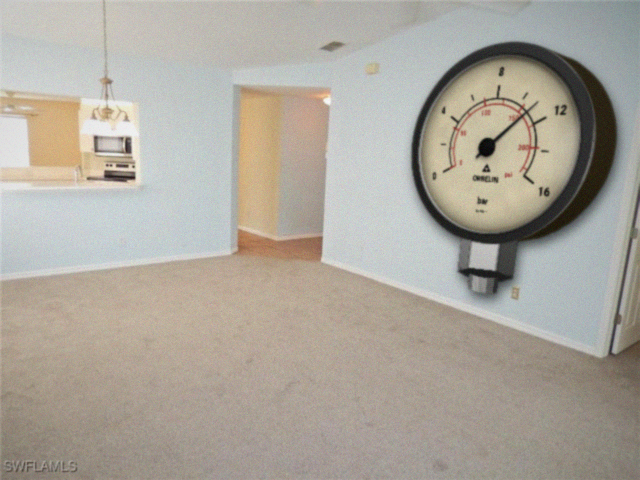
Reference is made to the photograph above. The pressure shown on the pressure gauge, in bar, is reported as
11 bar
